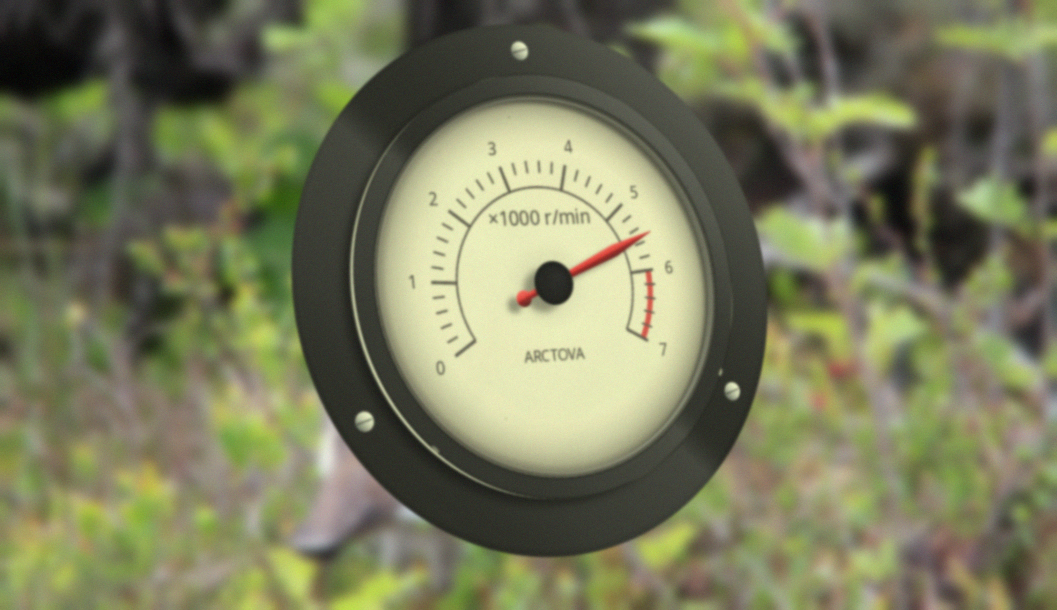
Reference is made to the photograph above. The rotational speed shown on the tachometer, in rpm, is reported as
5500 rpm
